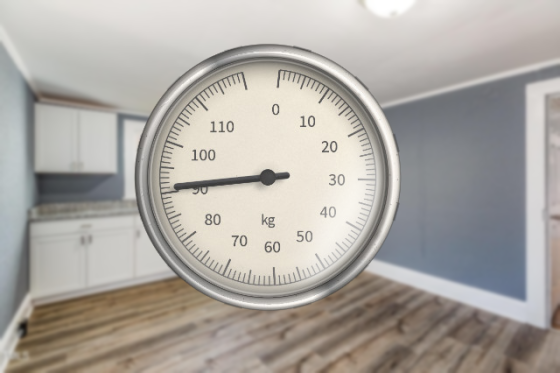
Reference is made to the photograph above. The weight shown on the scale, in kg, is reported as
91 kg
